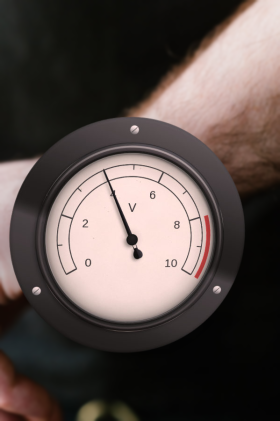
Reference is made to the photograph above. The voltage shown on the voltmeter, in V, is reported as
4 V
